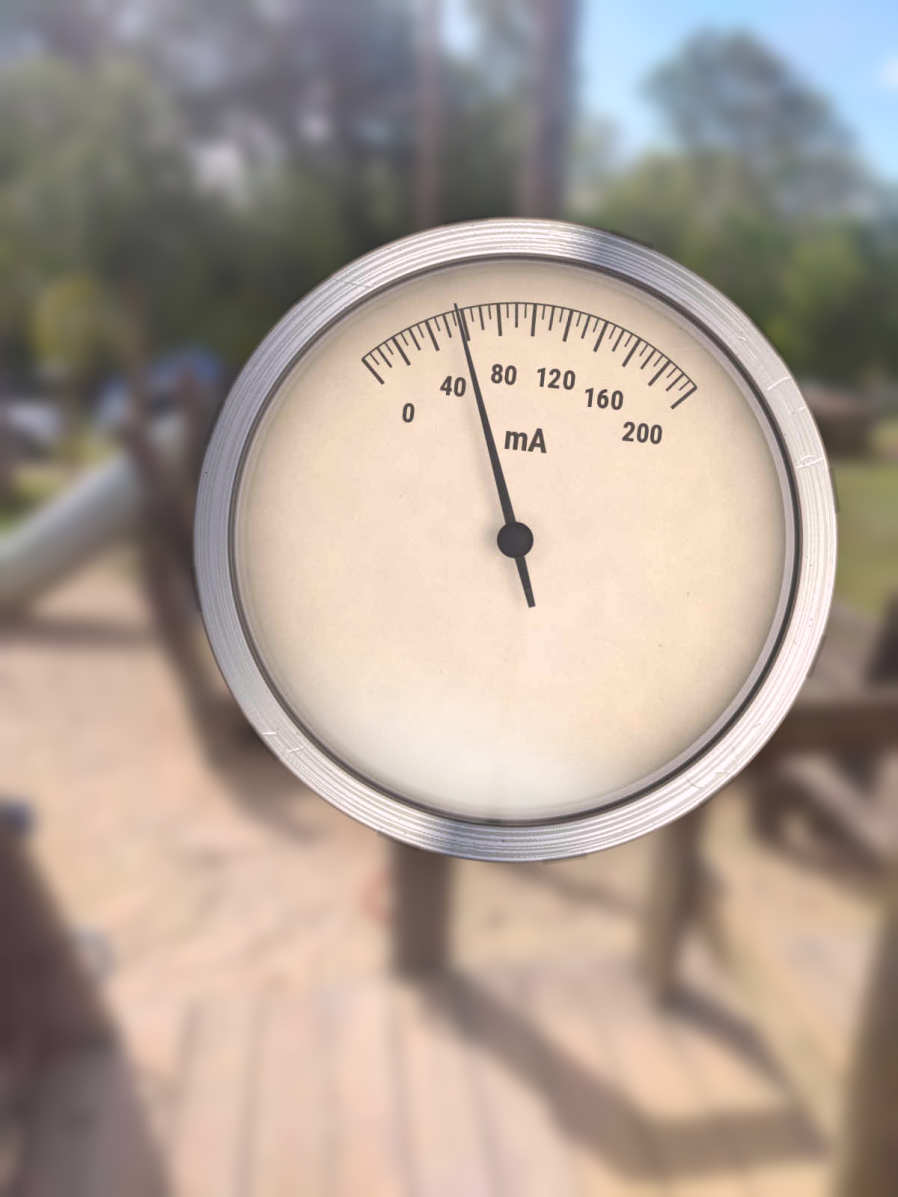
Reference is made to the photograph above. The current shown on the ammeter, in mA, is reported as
57.5 mA
